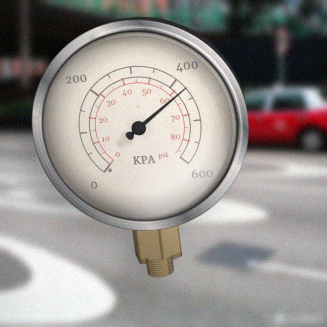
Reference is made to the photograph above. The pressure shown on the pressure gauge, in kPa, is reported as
425 kPa
